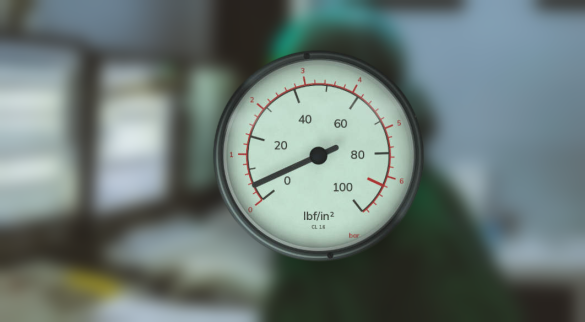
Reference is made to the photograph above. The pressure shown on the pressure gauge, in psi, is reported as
5 psi
